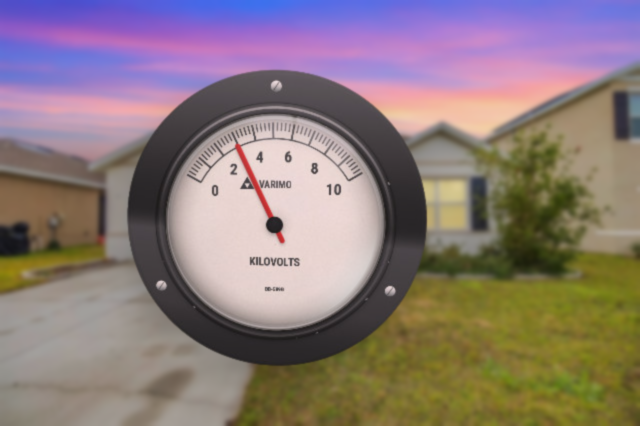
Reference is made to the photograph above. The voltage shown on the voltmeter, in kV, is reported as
3 kV
